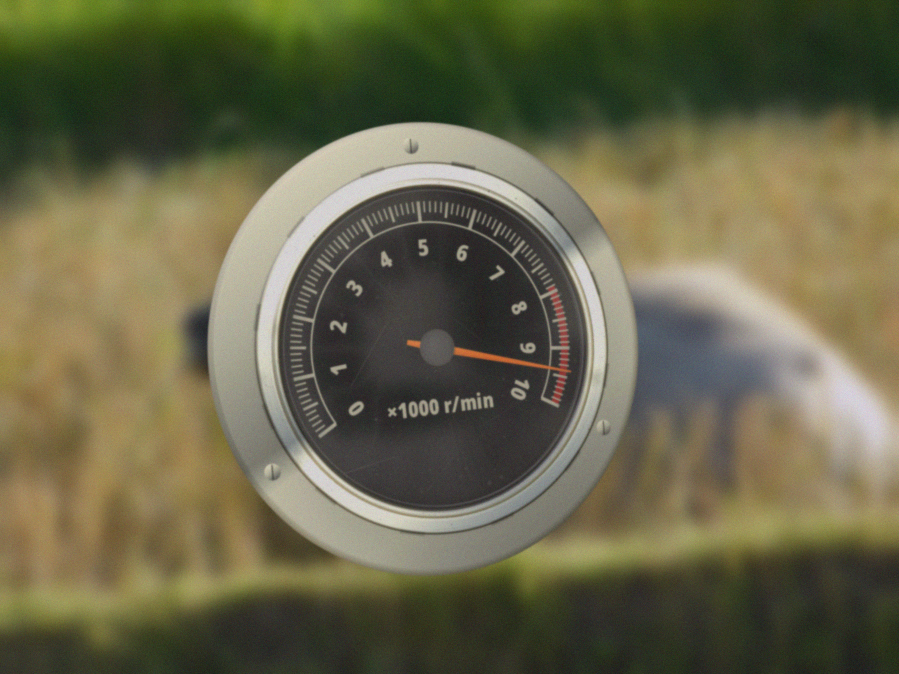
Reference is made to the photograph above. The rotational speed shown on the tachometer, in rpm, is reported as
9400 rpm
